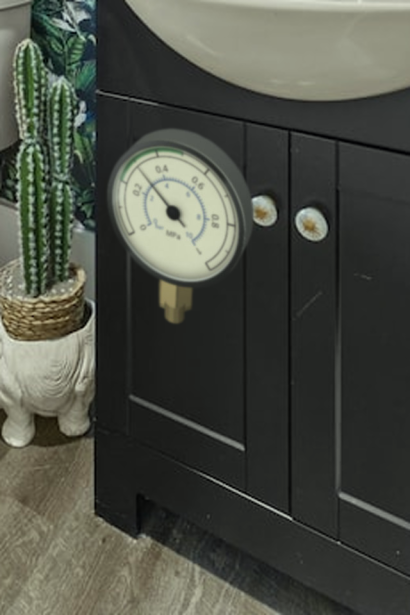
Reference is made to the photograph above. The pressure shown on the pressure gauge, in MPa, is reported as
0.3 MPa
